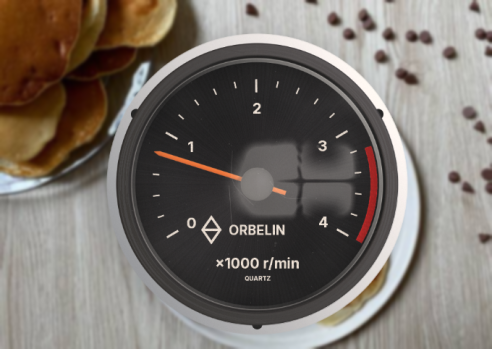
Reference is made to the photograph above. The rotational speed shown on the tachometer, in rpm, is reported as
800 rpm
